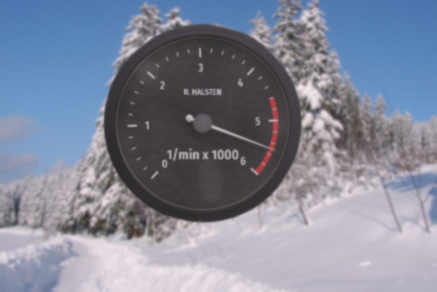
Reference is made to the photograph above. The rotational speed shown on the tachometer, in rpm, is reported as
5500 rpm
